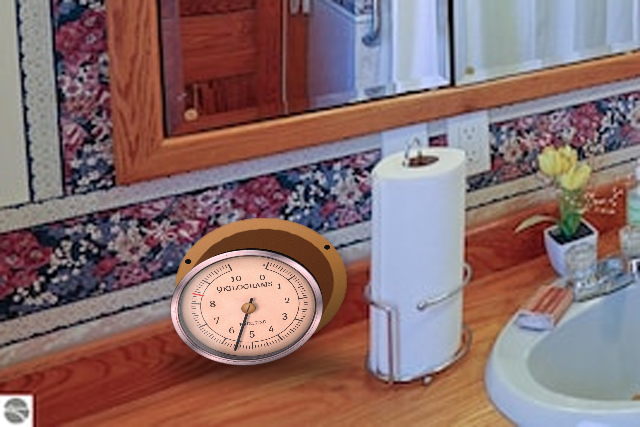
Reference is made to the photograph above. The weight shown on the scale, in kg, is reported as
5.5 kg
